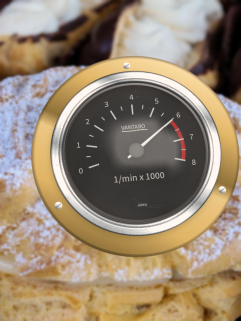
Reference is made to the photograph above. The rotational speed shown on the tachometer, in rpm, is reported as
6000 rpm
